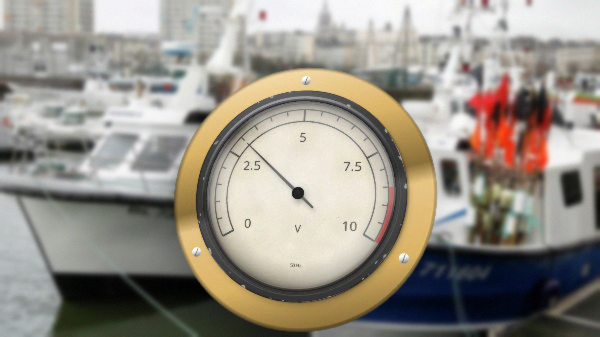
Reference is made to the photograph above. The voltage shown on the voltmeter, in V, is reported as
3 V
